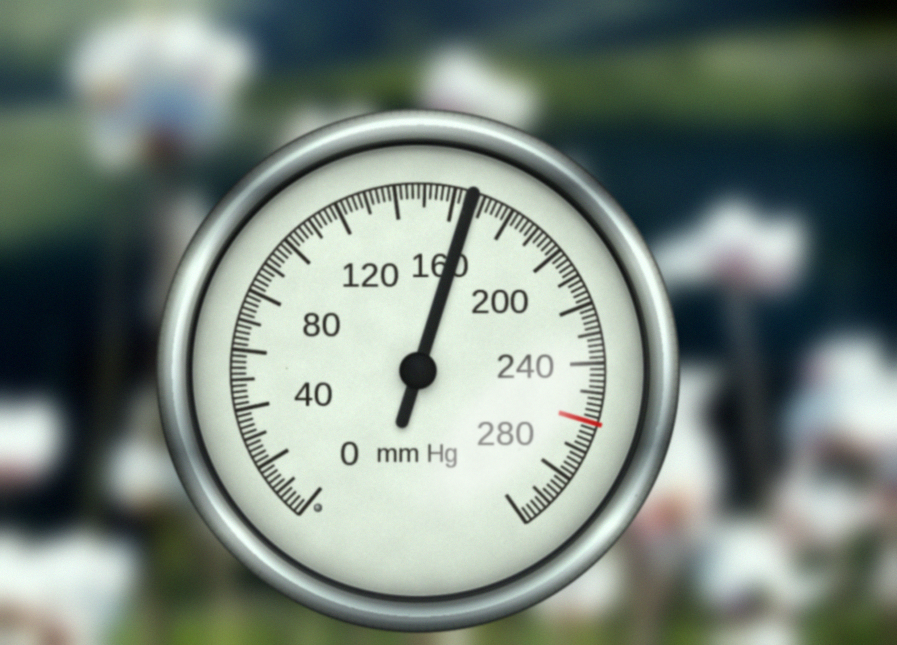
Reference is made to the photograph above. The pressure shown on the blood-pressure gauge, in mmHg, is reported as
166 mmHg
